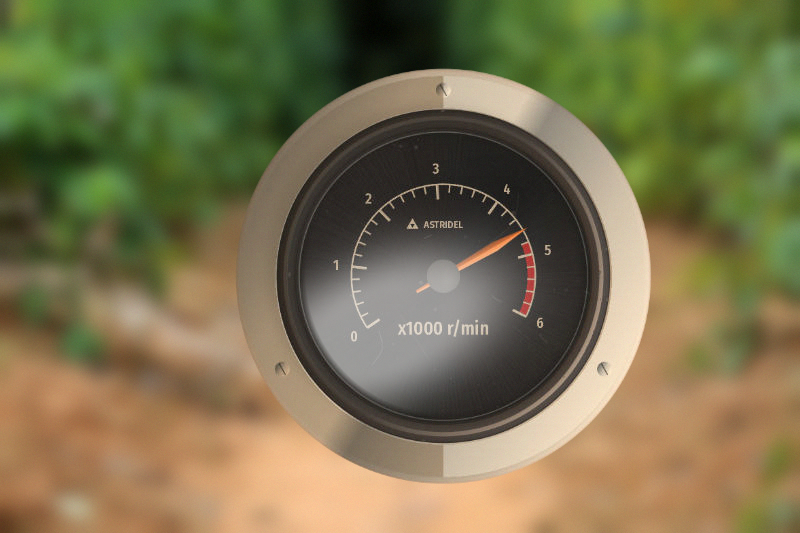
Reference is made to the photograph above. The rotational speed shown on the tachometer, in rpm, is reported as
4600 rpm
